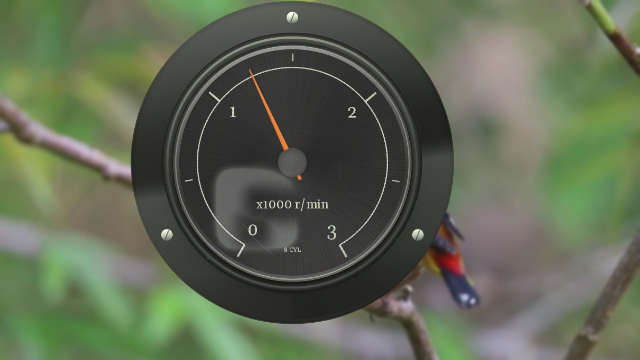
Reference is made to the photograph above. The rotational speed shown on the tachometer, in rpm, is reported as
1250 rpm
